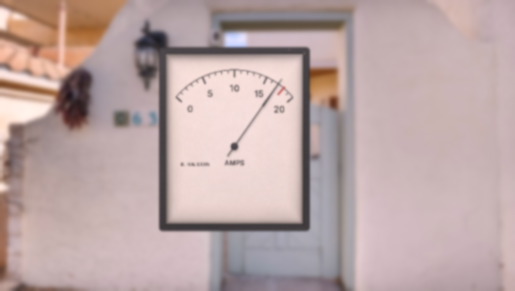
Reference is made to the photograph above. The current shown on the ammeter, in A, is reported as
17 A
